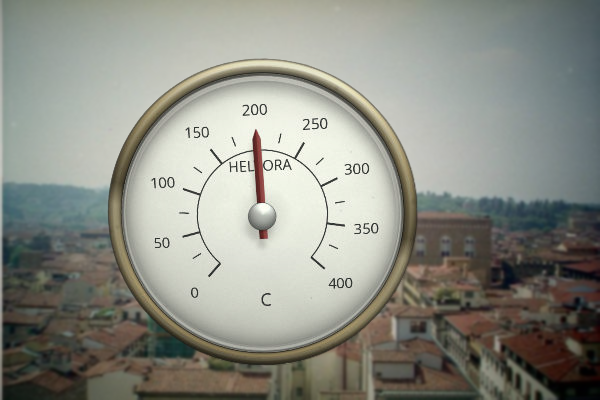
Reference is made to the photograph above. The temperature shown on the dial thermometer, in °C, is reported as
200 °C
